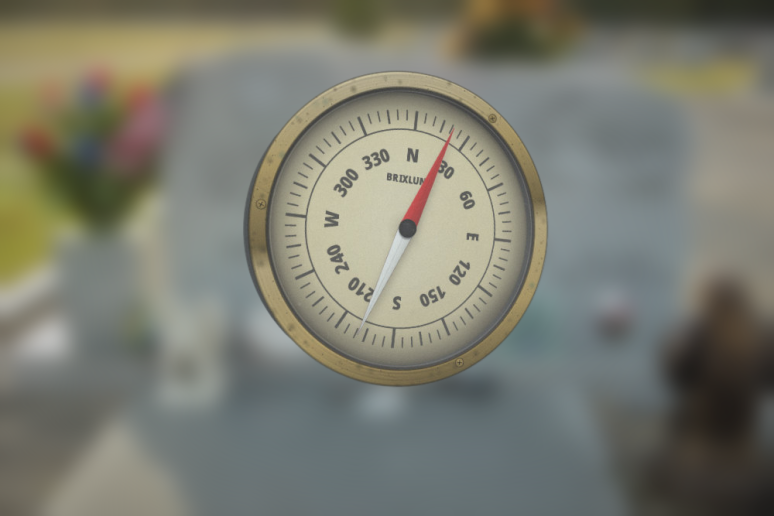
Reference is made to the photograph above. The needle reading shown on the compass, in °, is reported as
20 °
